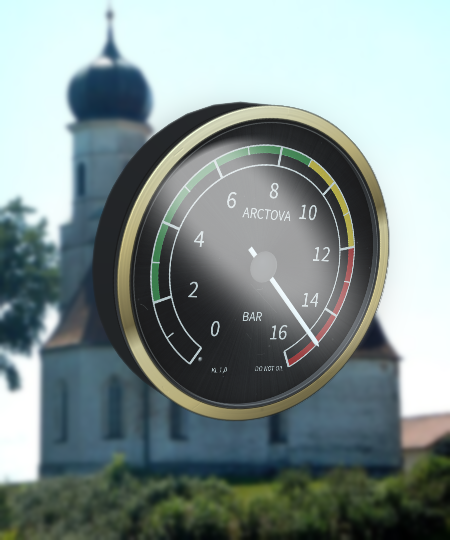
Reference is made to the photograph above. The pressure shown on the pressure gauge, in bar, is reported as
15 bar
